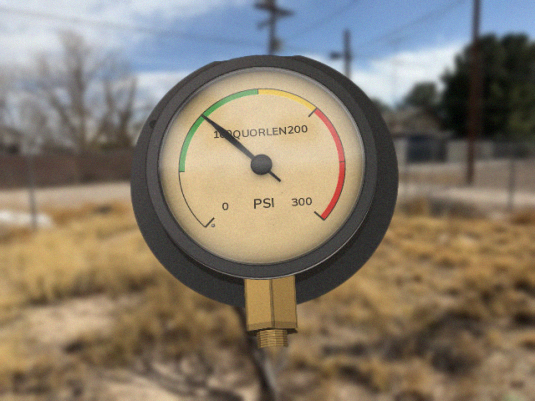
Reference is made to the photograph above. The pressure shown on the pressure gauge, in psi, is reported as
100 psi
